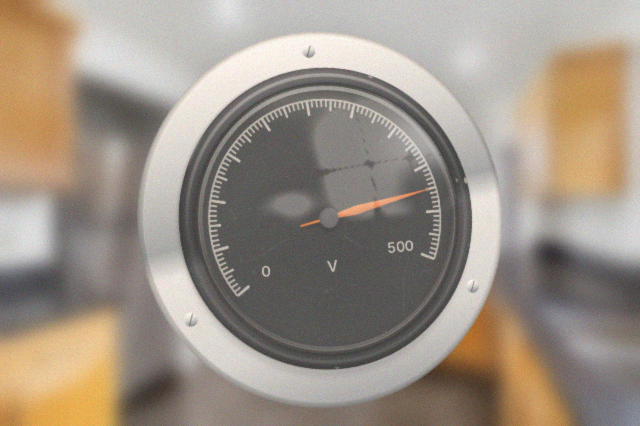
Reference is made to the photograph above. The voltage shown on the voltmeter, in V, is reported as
425 V
